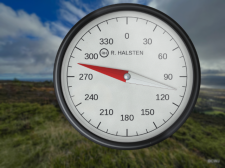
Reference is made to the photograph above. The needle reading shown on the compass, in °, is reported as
285 °
